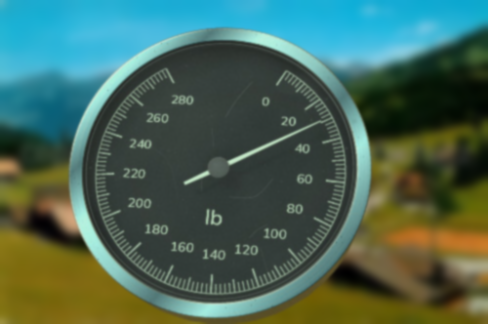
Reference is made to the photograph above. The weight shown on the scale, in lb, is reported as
30 lb
